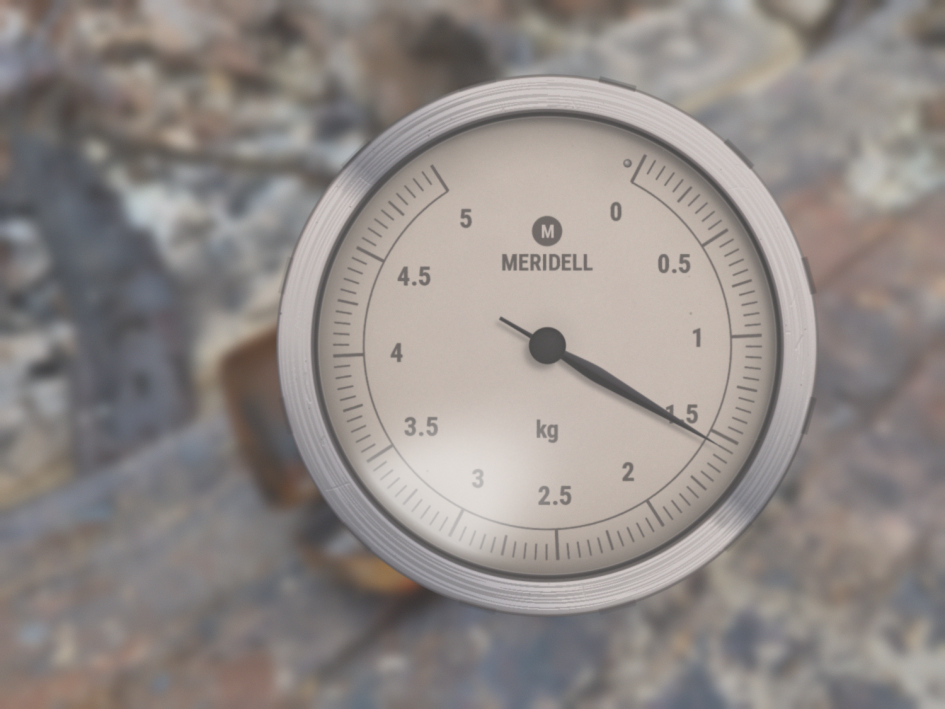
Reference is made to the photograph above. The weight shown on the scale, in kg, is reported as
1.55 kg
